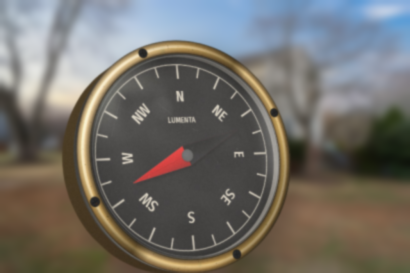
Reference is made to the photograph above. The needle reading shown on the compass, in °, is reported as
247.5 °
